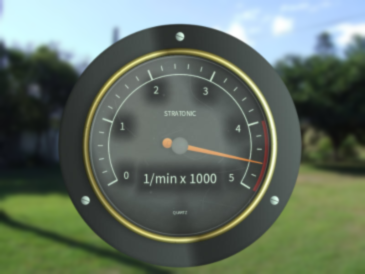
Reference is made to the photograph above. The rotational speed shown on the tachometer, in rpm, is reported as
4600 rpm
